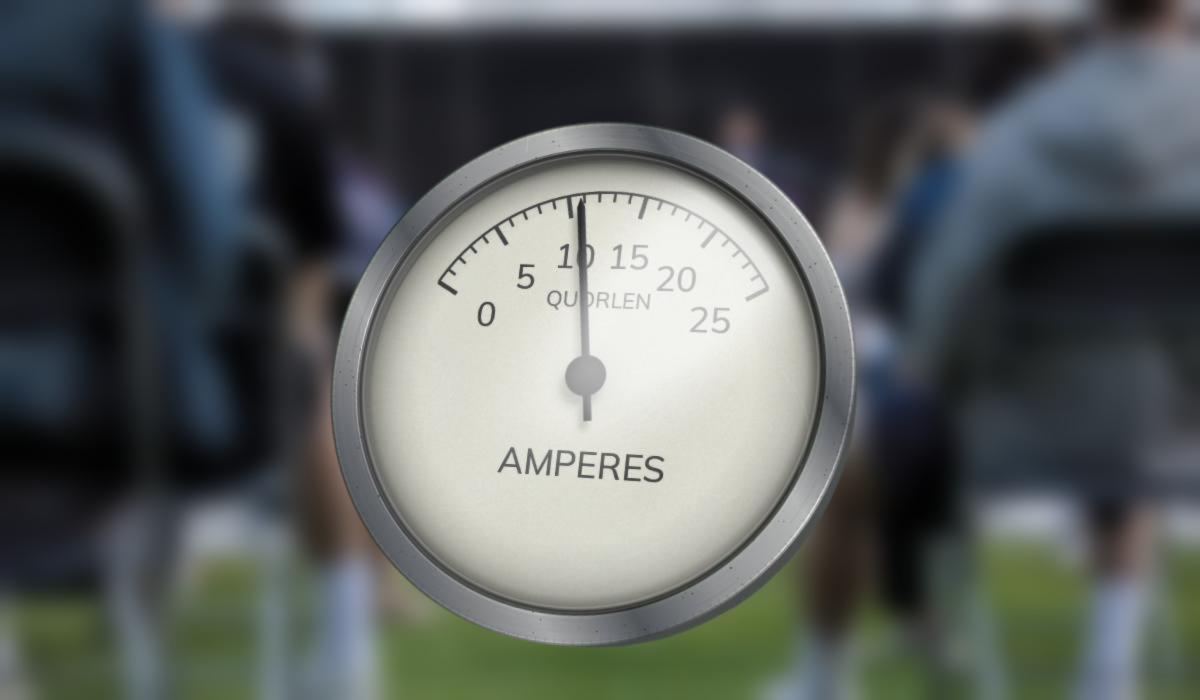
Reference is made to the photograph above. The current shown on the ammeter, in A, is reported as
11 A
